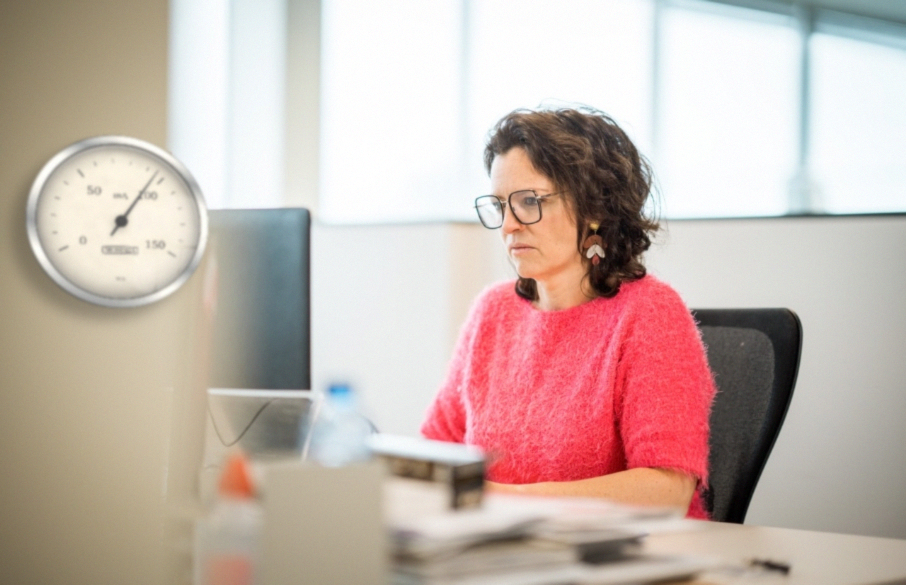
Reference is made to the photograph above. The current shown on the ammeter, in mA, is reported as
95 mA
